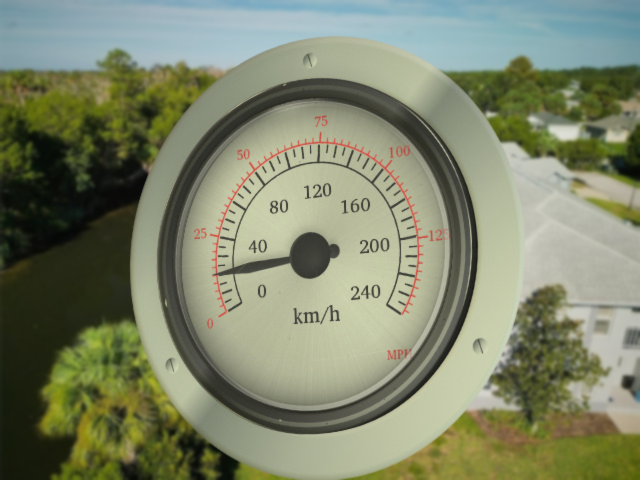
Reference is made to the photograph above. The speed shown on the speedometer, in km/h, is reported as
20 km/h
